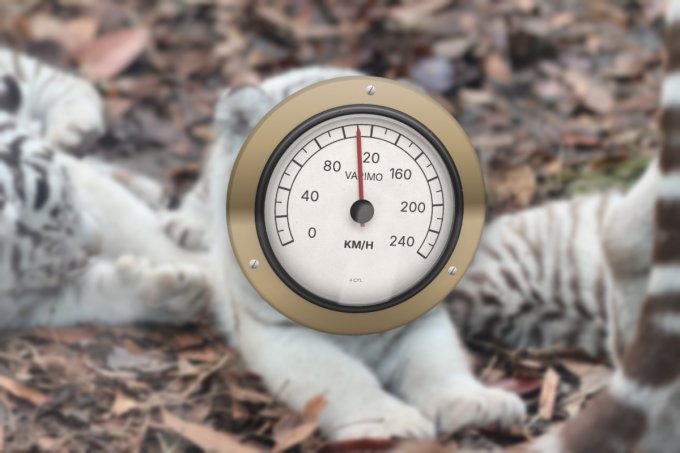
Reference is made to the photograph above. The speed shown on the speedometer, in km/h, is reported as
110 km/h
